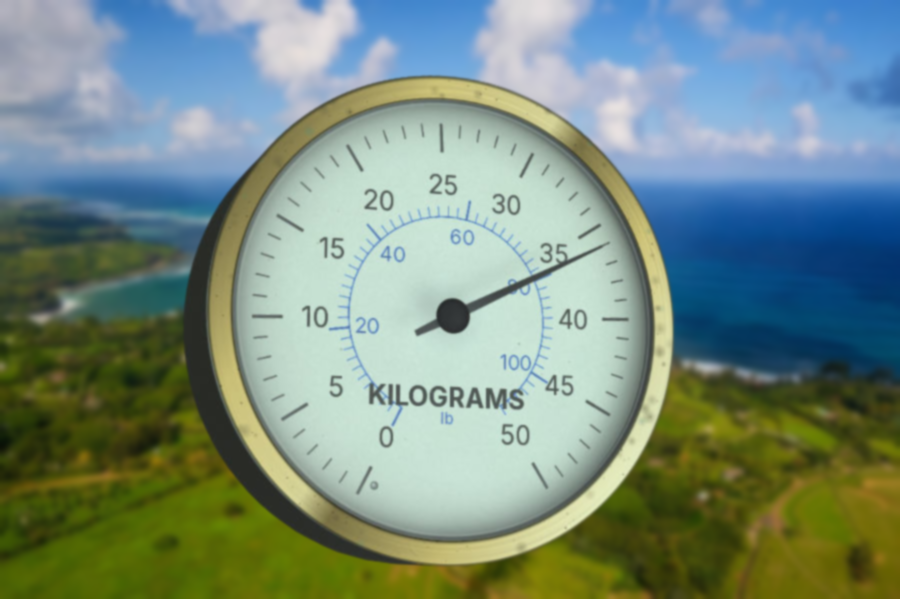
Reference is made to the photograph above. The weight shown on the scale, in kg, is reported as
36 kg
